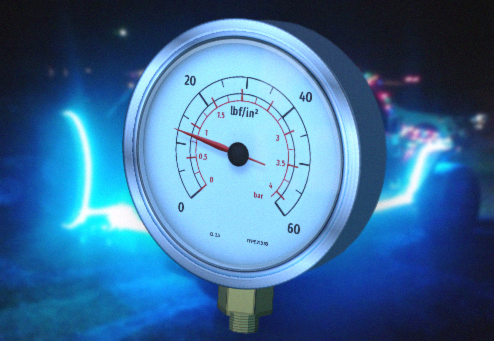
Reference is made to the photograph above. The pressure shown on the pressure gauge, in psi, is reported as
12.5 psi
